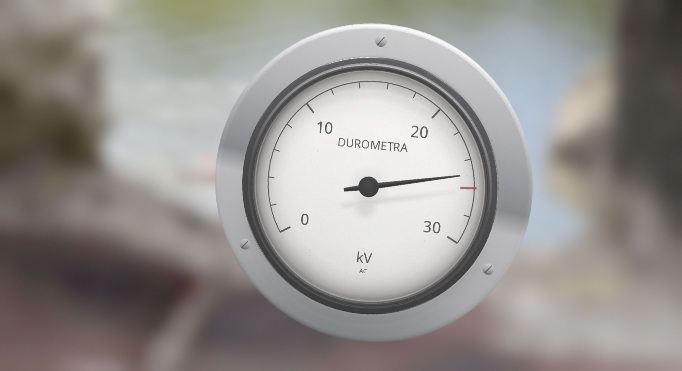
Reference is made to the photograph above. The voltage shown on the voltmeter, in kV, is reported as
25 kV
